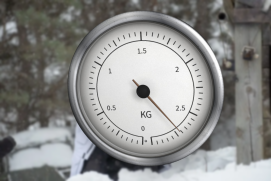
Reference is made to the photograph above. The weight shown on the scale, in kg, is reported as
2.7 kg
